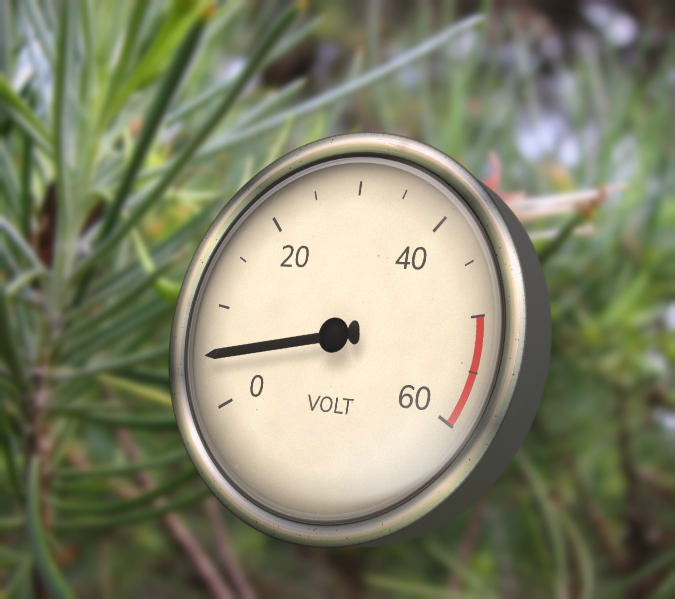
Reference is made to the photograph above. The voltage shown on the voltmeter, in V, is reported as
5 V
